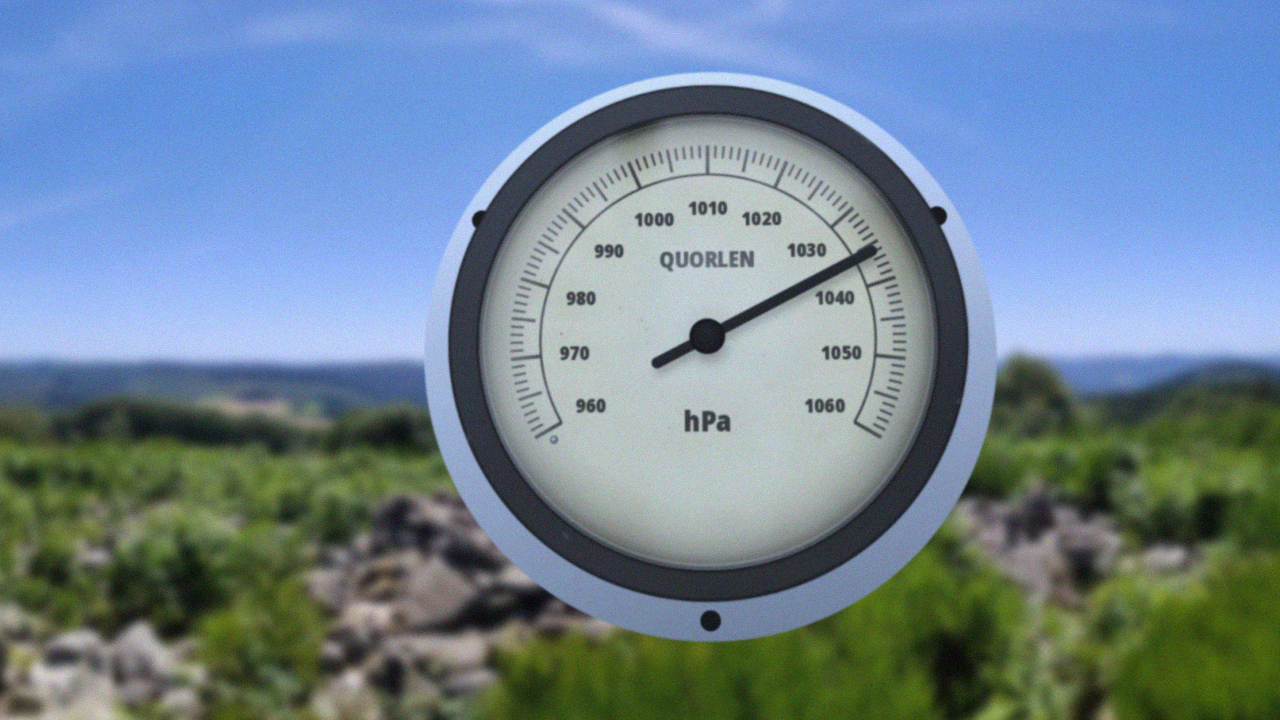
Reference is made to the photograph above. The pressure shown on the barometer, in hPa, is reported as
1036 hPa
